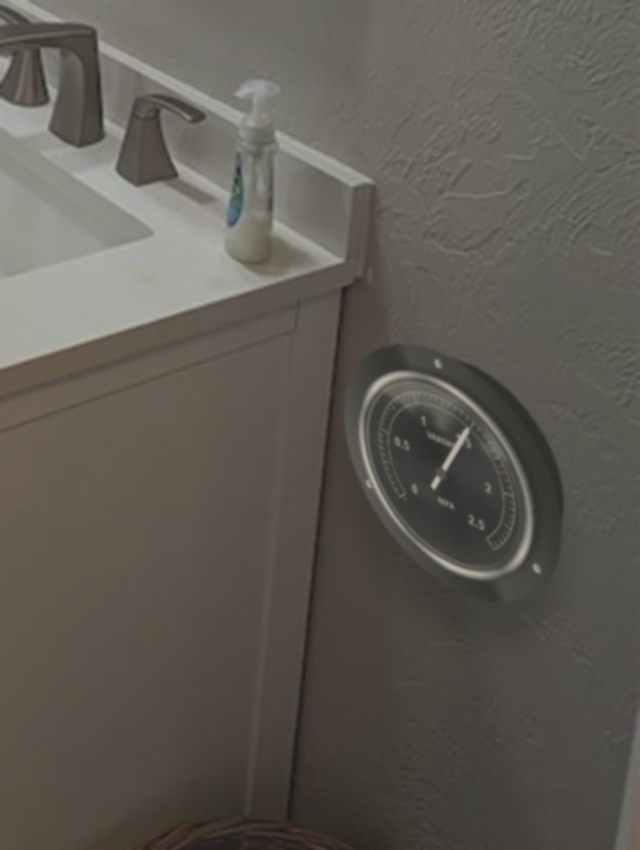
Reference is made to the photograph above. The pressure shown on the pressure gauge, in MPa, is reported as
1.5 MPa
